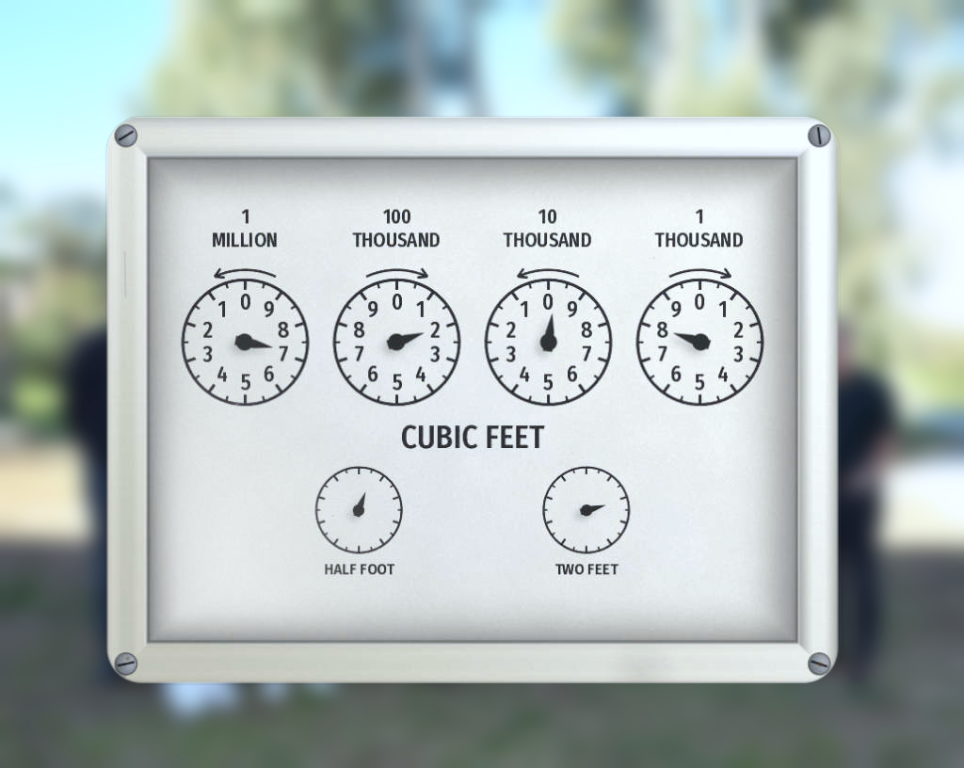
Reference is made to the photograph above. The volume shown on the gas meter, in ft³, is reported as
719800 ft³
